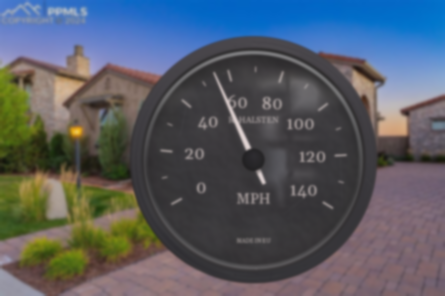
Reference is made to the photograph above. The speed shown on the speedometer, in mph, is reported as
55 mph
